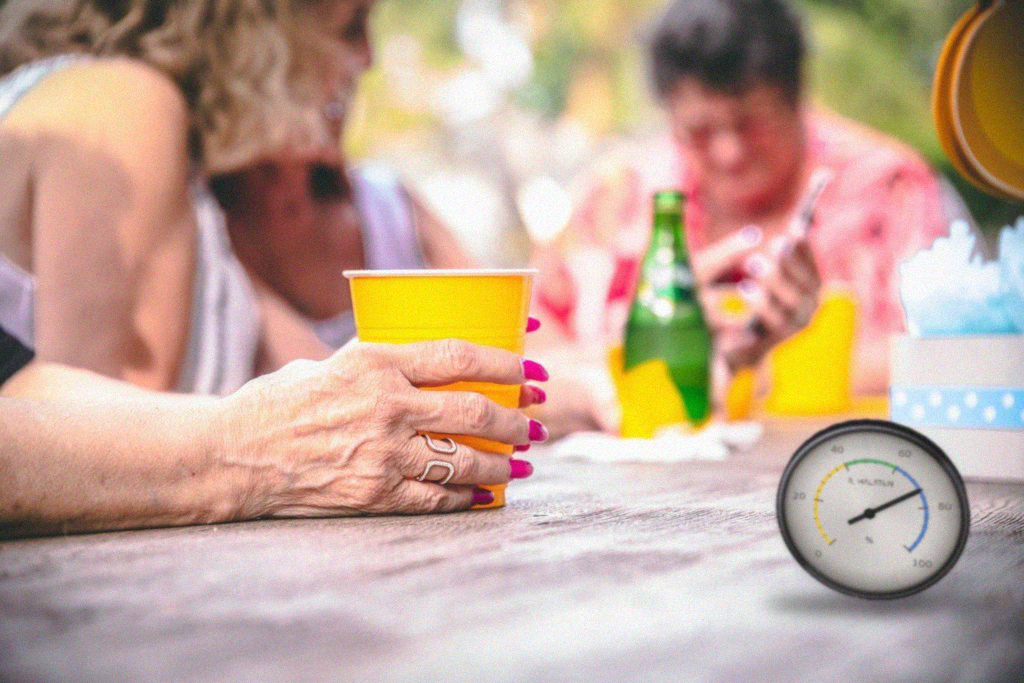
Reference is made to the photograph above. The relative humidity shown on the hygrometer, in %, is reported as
72 %
